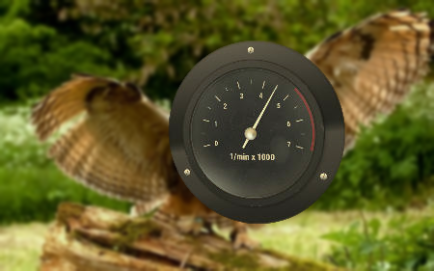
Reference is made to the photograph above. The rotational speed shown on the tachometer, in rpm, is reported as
4500 rpm
